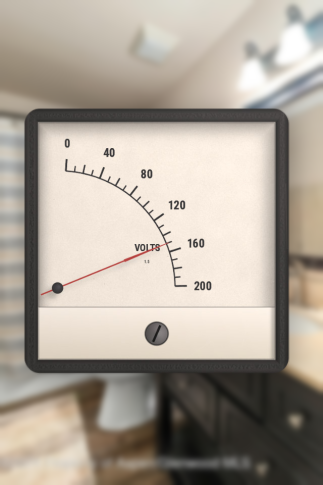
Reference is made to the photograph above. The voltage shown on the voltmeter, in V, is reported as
150 V
